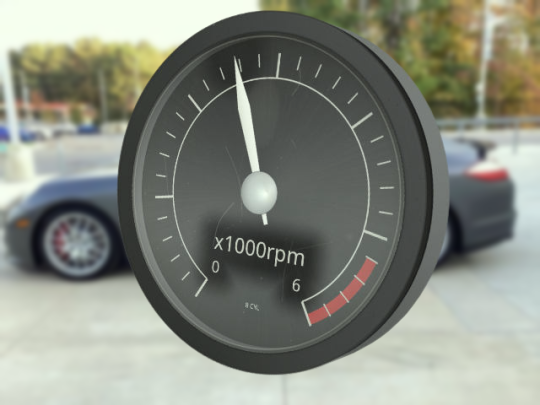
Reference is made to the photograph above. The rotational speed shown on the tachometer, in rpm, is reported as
2600 rpm
